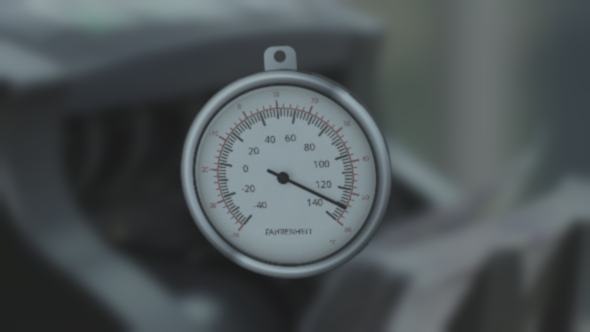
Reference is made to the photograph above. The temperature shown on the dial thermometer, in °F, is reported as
130 °F
